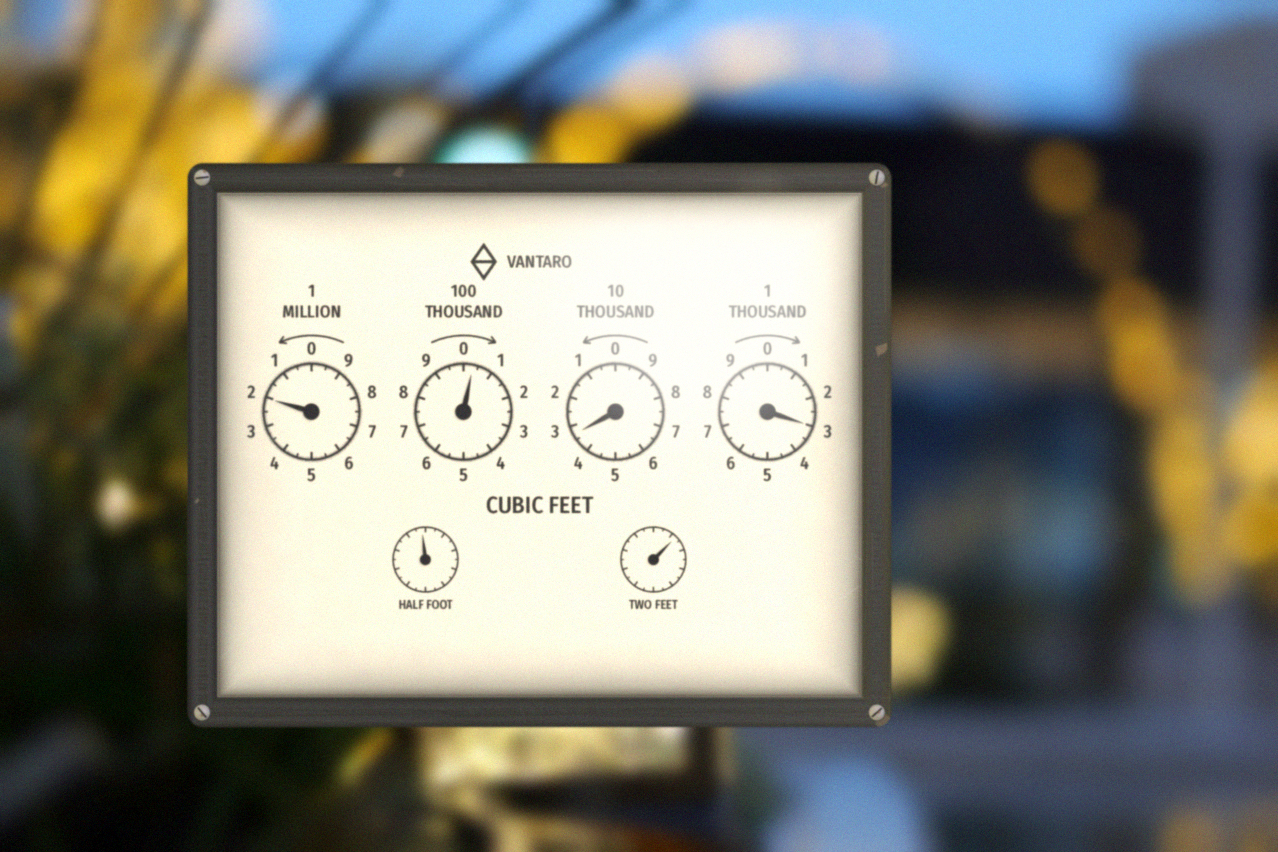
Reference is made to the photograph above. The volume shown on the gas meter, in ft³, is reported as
203300 ft³
